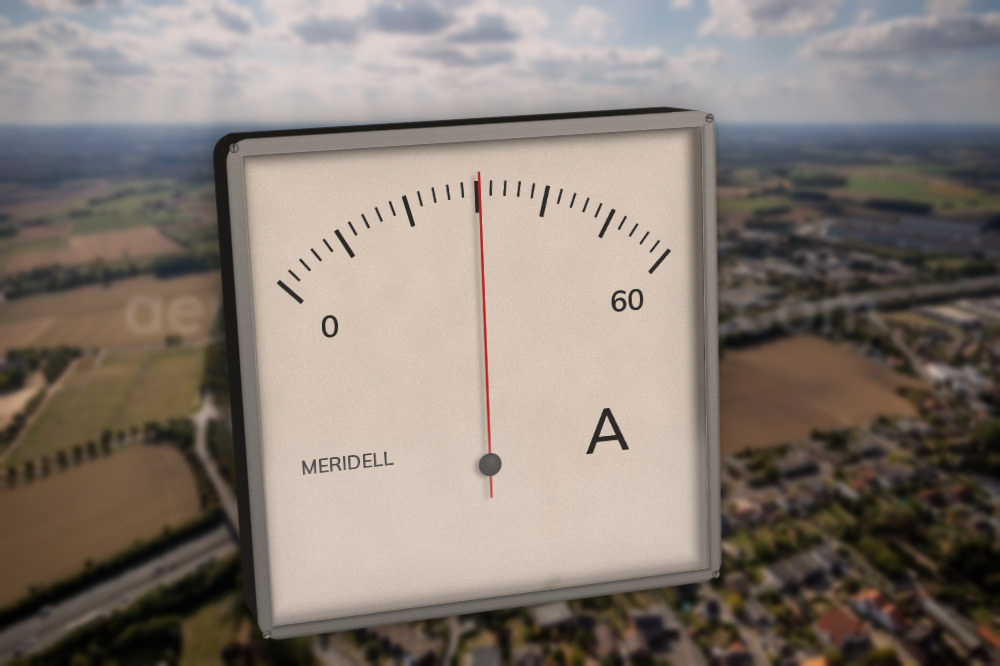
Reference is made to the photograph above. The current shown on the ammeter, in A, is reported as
30 A
